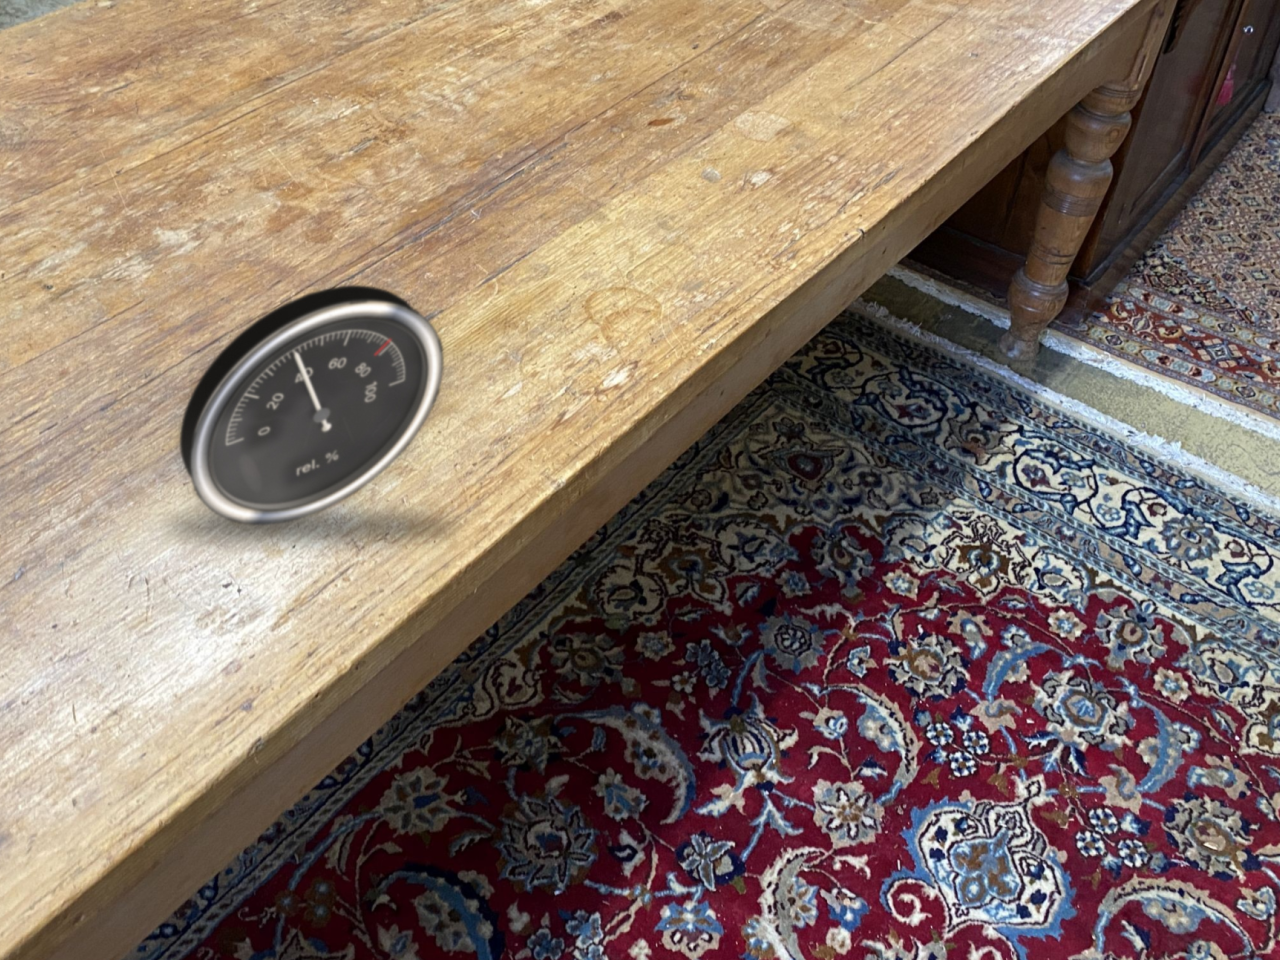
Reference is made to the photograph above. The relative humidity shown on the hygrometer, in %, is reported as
40 %
